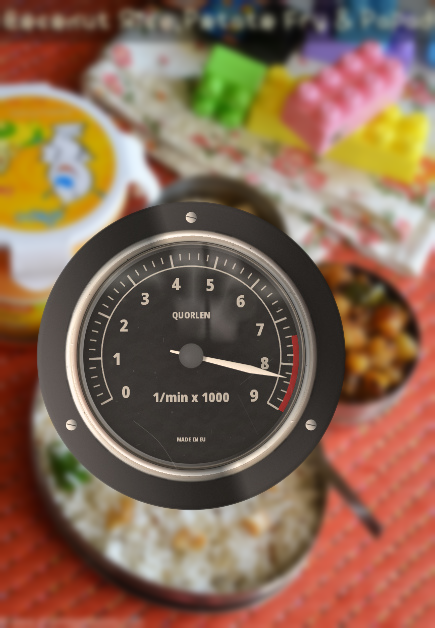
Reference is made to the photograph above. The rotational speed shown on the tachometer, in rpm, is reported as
8300 rpm
